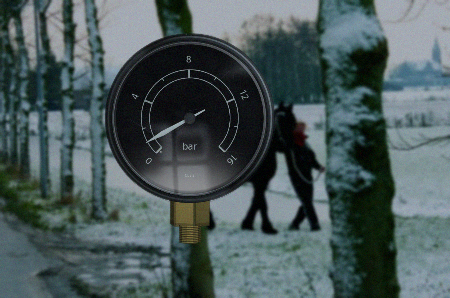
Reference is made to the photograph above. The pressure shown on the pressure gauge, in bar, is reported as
1 bar
